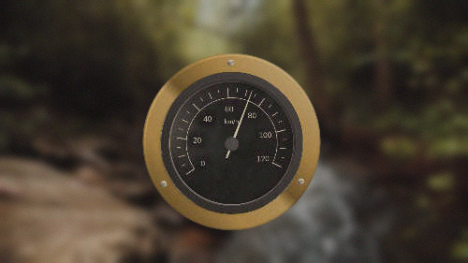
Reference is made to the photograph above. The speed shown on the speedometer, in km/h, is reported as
72.5 km/h
